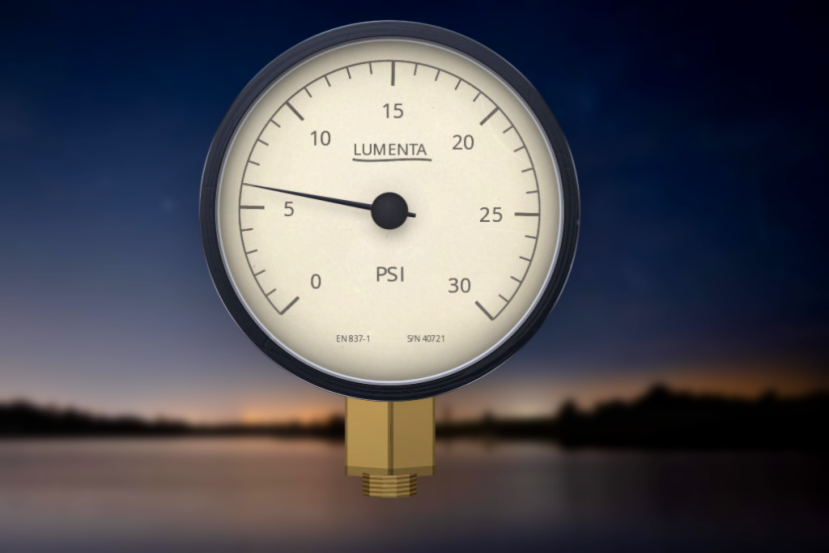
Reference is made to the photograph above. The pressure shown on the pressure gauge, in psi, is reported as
6 psi
